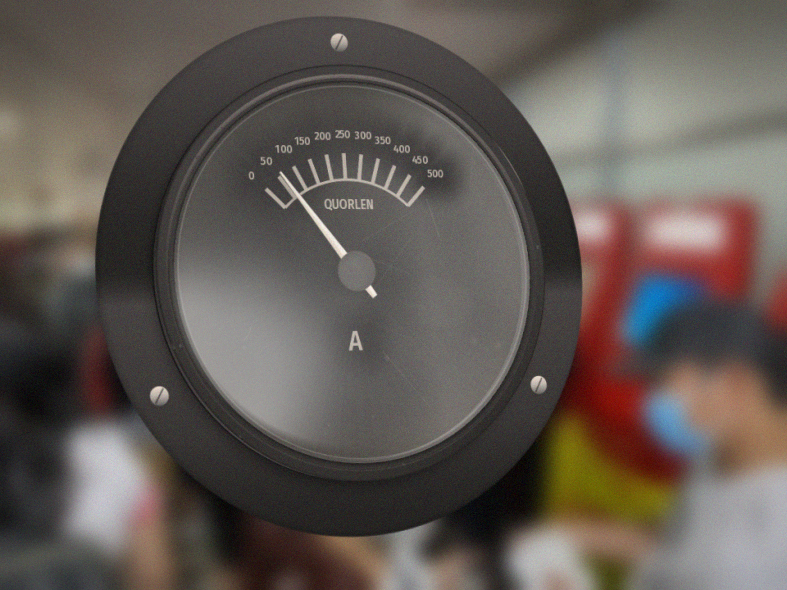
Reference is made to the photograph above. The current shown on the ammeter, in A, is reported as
50 A
